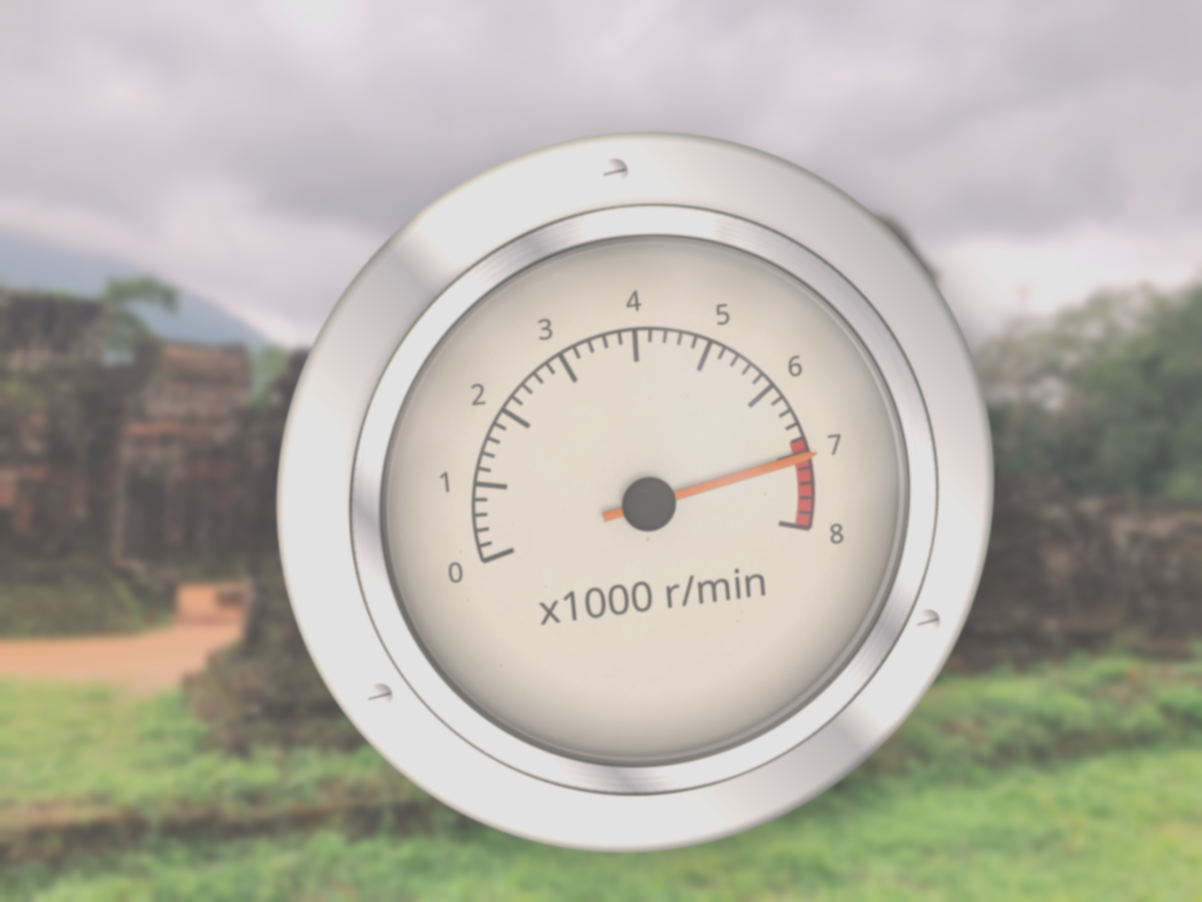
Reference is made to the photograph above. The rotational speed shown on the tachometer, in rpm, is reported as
7000 rpm
